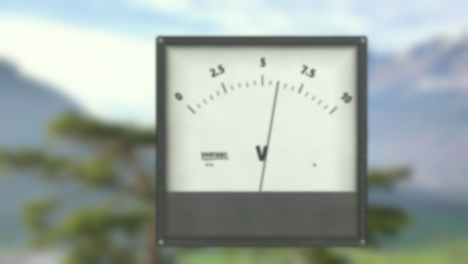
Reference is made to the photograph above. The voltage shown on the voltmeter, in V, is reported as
6 V
